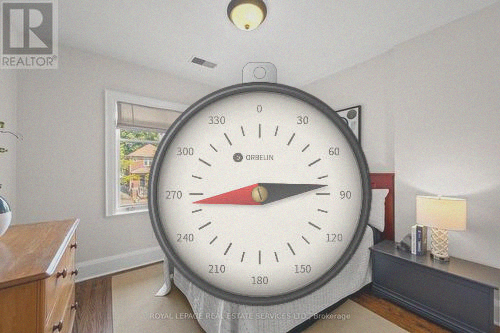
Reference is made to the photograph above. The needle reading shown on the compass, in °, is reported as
262.5 °
